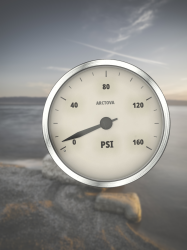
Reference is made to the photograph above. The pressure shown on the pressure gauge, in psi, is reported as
5 psi
